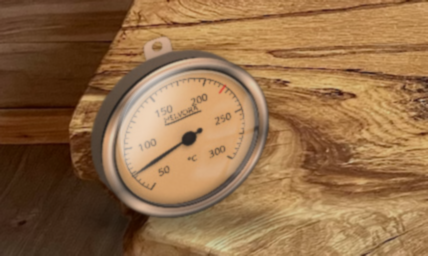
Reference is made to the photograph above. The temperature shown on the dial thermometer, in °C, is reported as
75 °C
